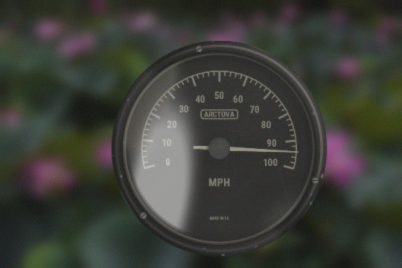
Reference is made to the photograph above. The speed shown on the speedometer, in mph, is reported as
94 mph
